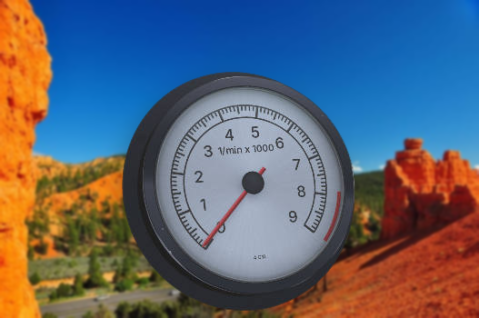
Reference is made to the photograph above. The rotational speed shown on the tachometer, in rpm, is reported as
100 rpm
